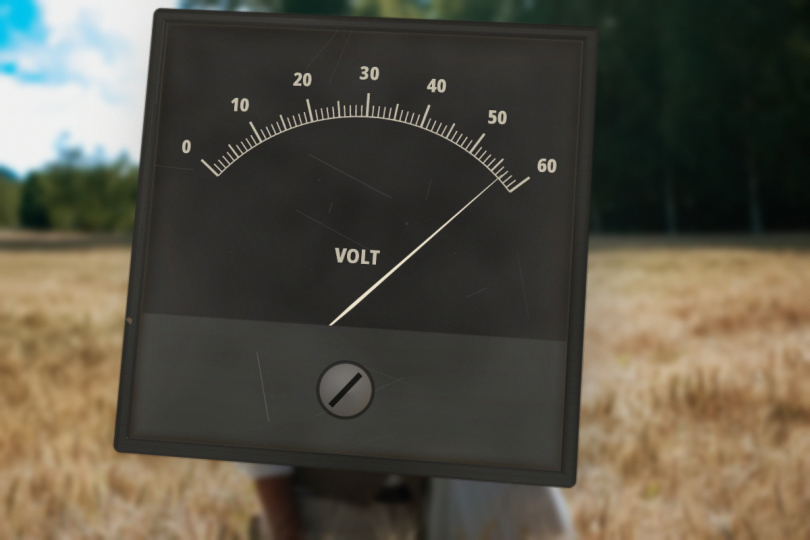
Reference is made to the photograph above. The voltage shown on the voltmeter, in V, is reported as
57 V
